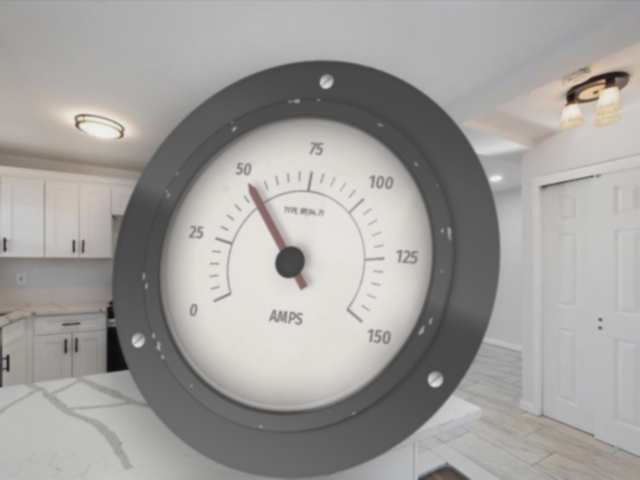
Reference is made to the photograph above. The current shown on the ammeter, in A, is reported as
50 A
